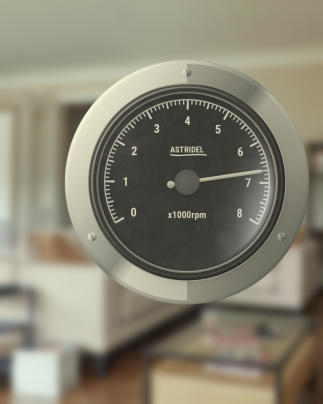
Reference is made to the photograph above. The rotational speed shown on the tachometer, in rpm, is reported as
6700 rpm
